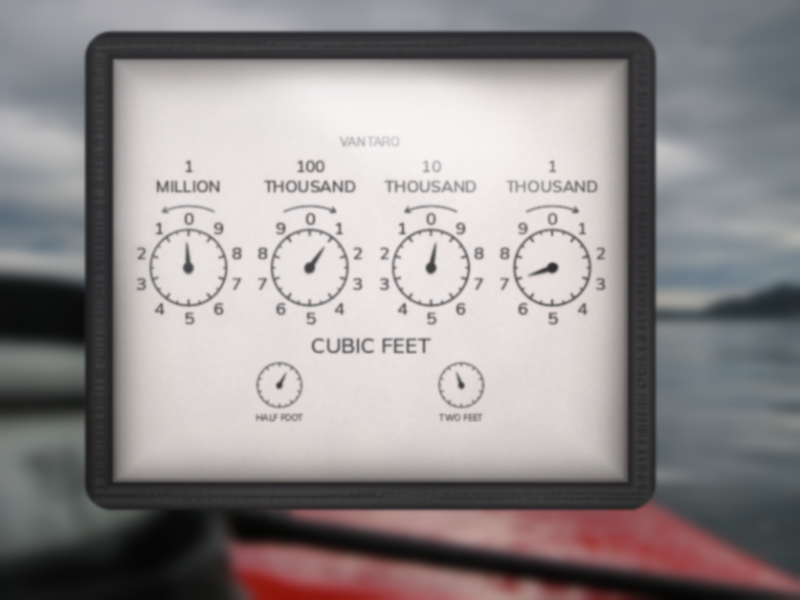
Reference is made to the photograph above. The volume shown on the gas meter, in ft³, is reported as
9700 ft³
